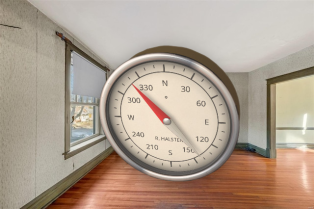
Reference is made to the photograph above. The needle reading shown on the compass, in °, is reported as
320 °
